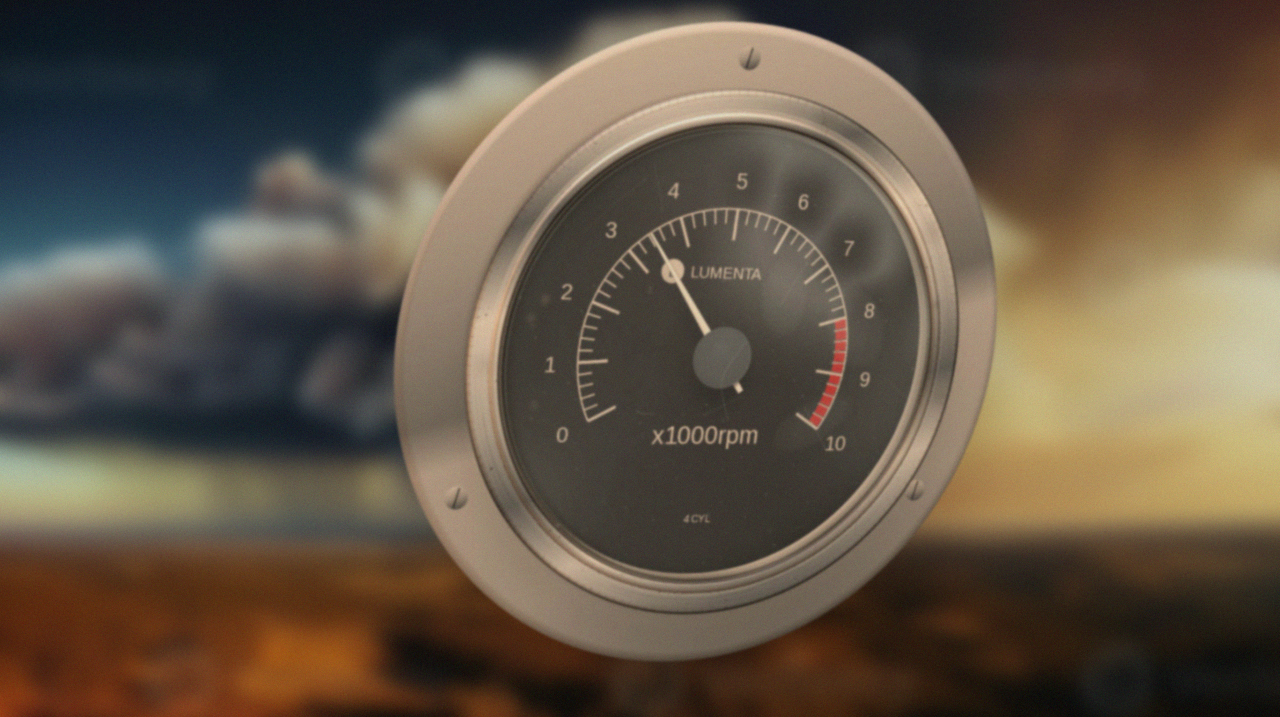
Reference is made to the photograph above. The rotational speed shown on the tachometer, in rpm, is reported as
3400 rpm
